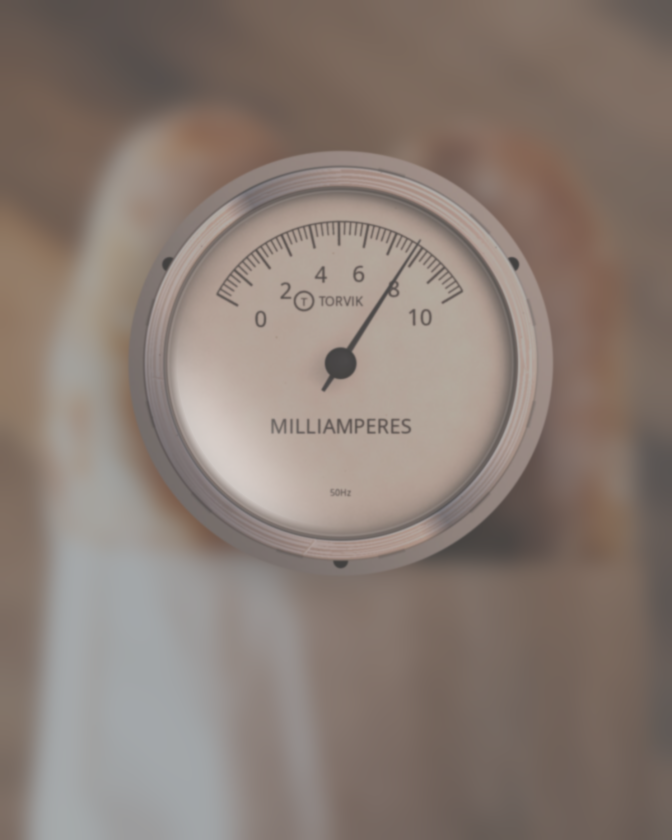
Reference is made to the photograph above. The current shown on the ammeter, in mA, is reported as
7.8 mA
